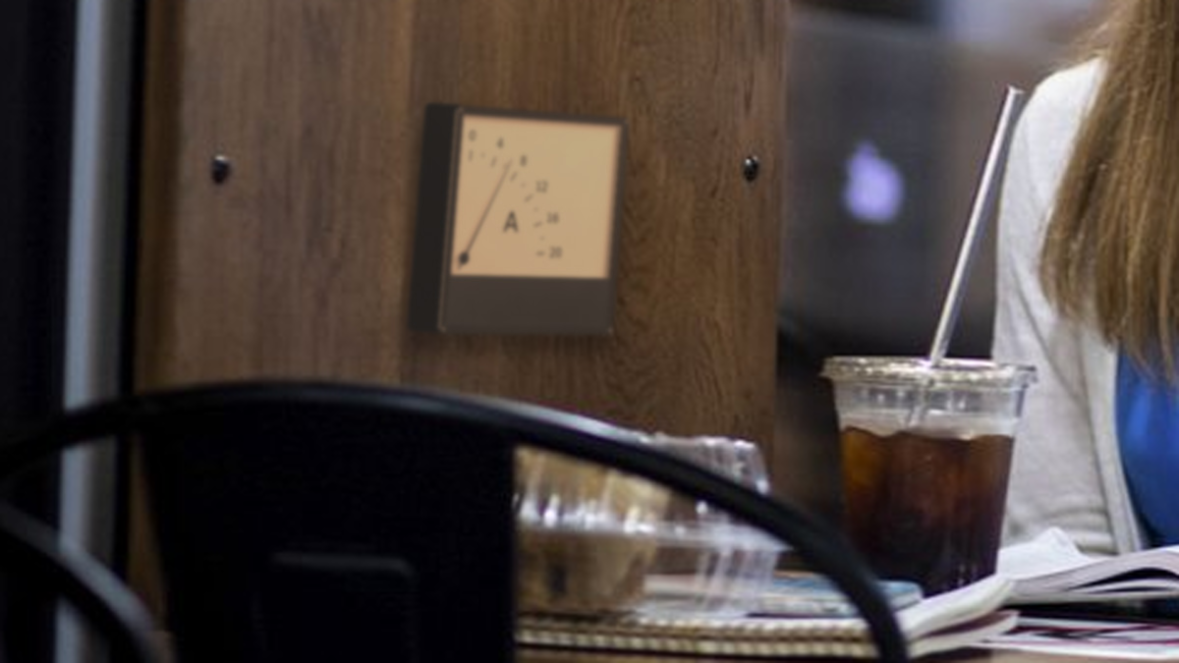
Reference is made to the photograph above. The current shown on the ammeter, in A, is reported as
6 A
